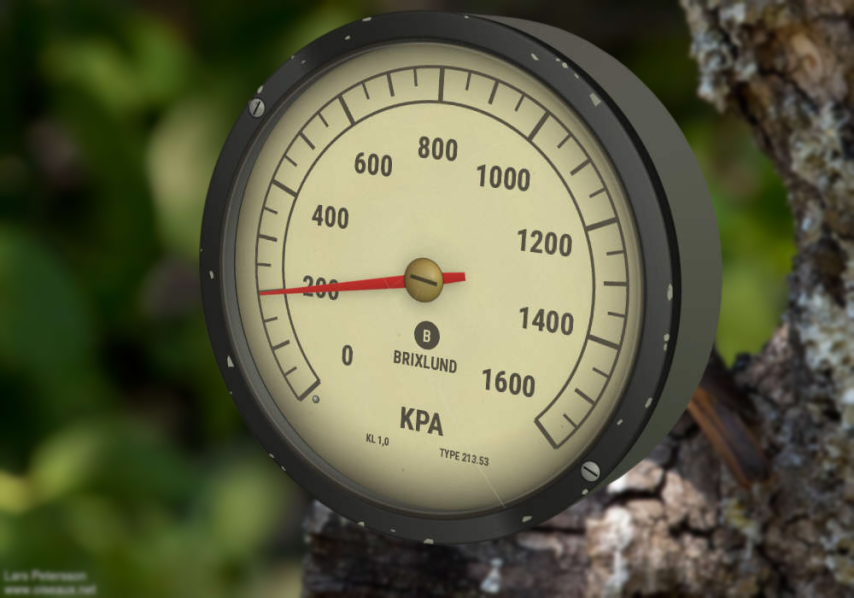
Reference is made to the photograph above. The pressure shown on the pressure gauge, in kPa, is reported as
200 kPa
